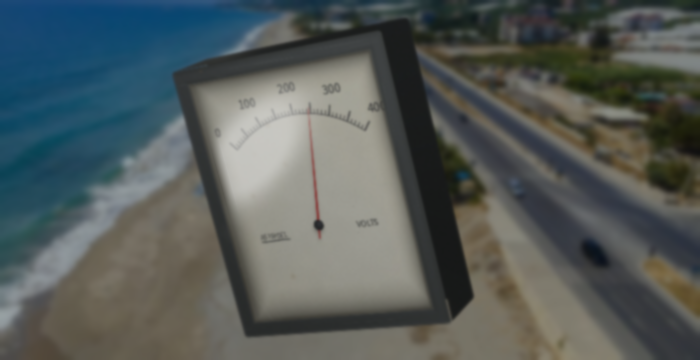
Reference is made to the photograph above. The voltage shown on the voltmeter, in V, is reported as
250 V
